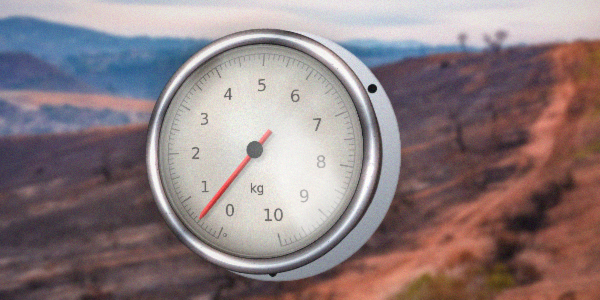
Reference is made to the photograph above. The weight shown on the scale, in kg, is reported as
0.5 kg
